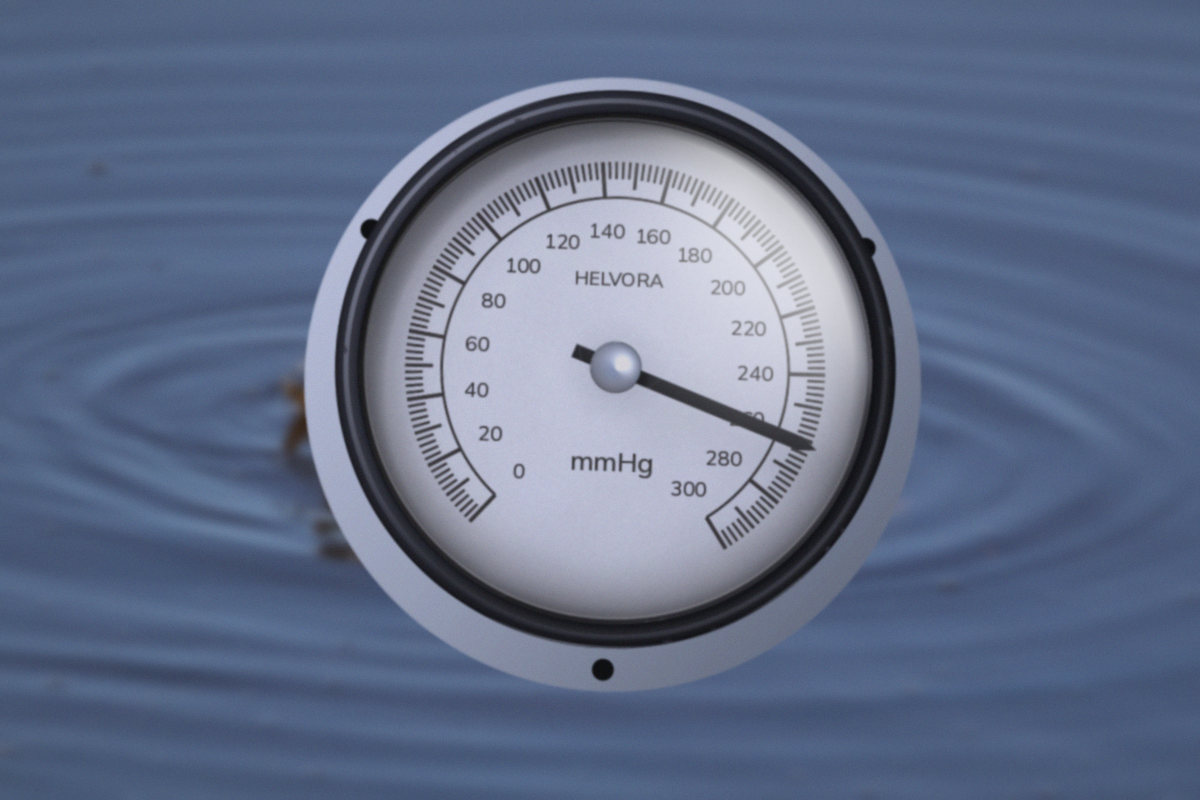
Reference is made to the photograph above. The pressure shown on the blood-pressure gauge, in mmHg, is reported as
262 mmHg
